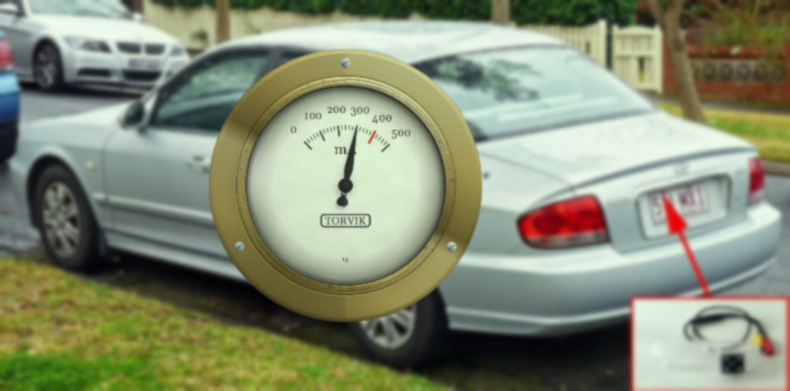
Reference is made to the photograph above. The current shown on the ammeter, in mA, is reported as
300 mA
